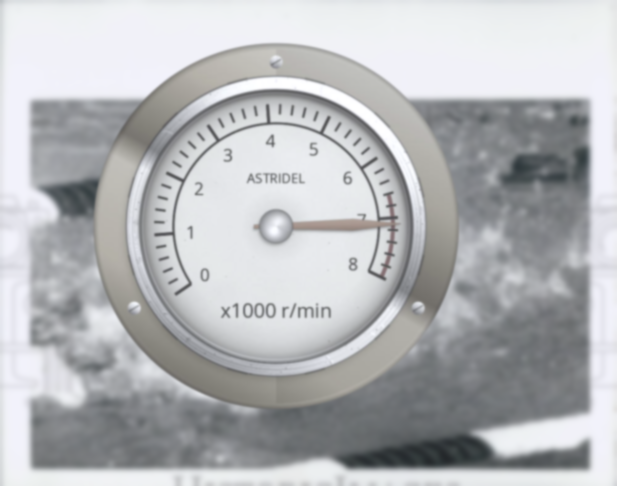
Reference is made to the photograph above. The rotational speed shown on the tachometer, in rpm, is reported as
7100 rpm
